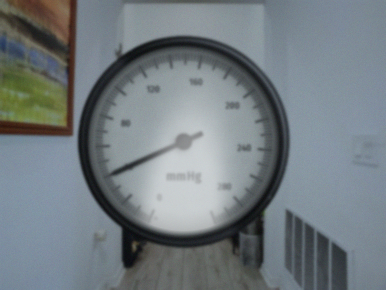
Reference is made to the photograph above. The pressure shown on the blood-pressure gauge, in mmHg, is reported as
40 mmHg
